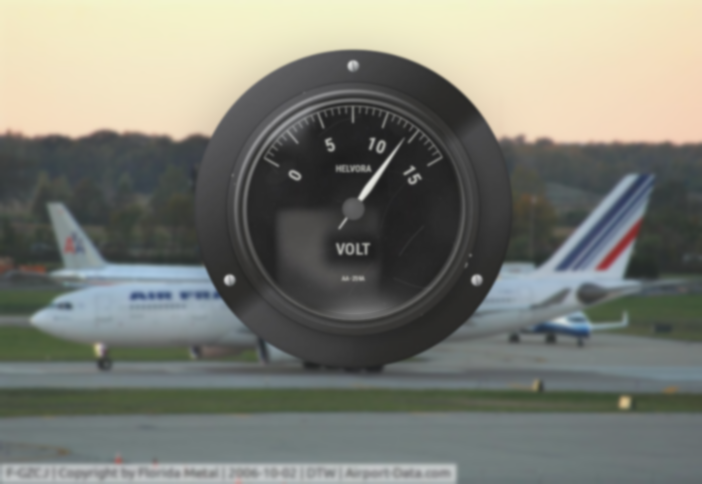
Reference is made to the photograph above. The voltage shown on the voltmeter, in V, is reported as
12 V
